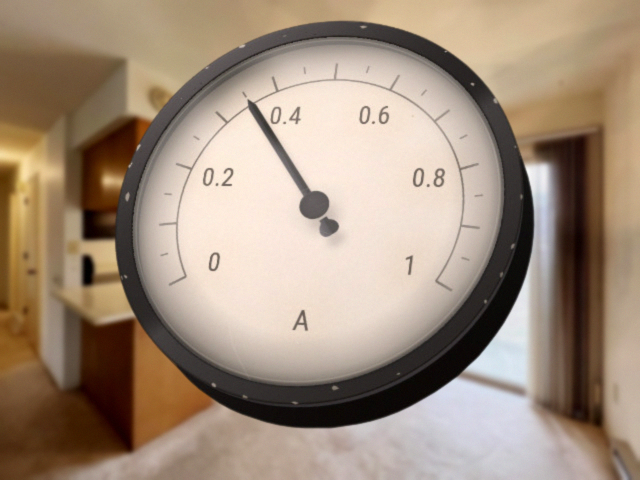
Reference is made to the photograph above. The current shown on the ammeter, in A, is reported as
0.35 A
